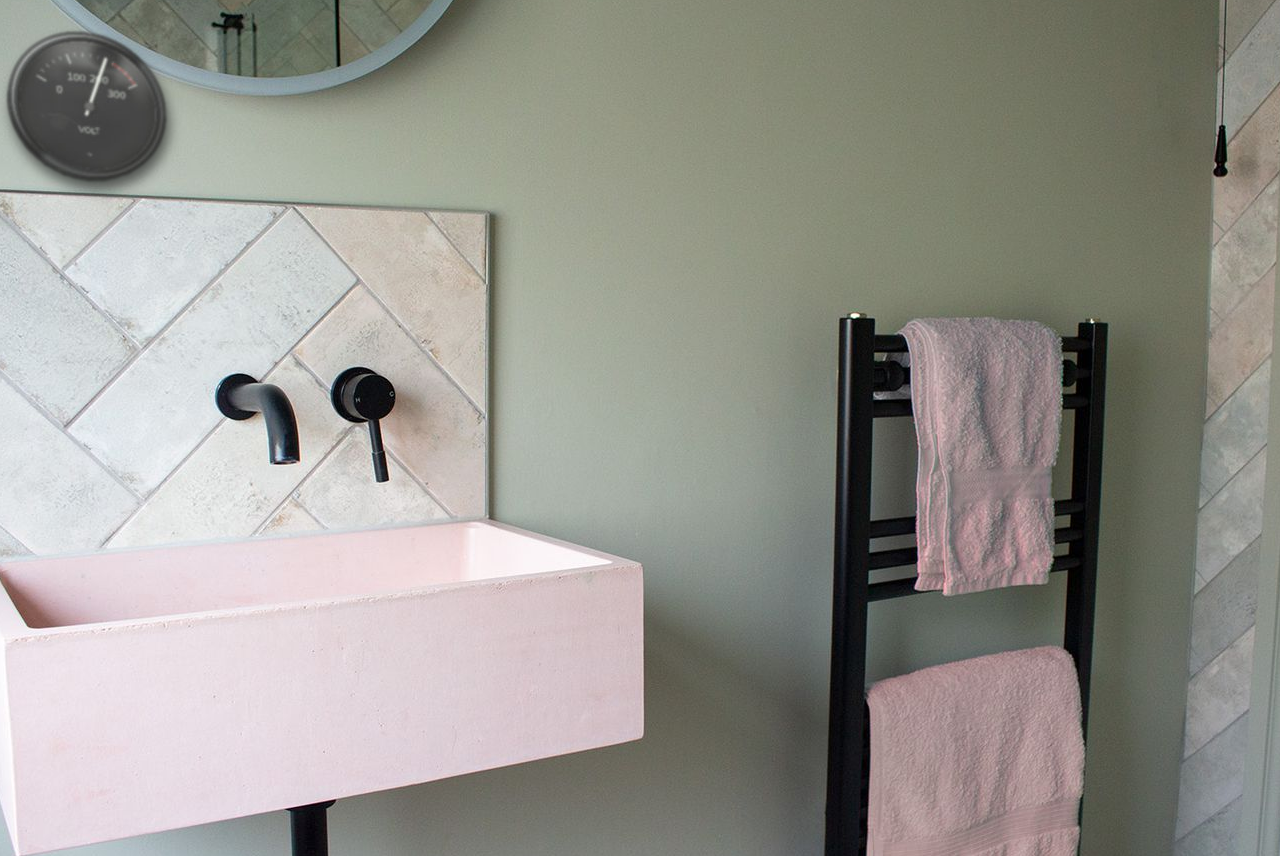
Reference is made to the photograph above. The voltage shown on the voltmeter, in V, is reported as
200 V
